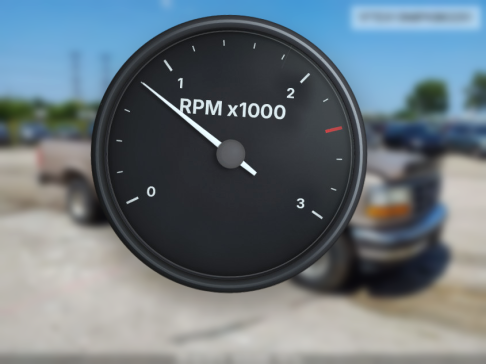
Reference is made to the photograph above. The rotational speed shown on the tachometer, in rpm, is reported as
800 rpm
